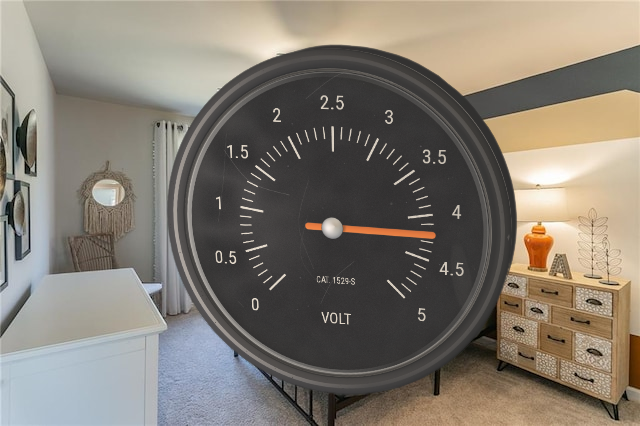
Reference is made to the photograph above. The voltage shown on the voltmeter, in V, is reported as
4.2 V
